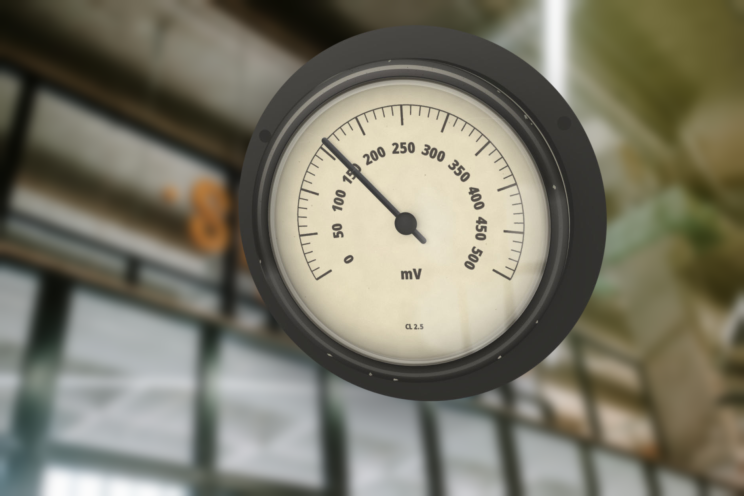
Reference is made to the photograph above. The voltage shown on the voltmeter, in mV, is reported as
160 mV
